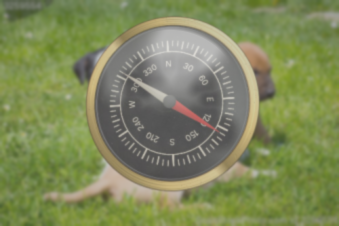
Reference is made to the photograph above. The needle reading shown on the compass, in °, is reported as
125 °
